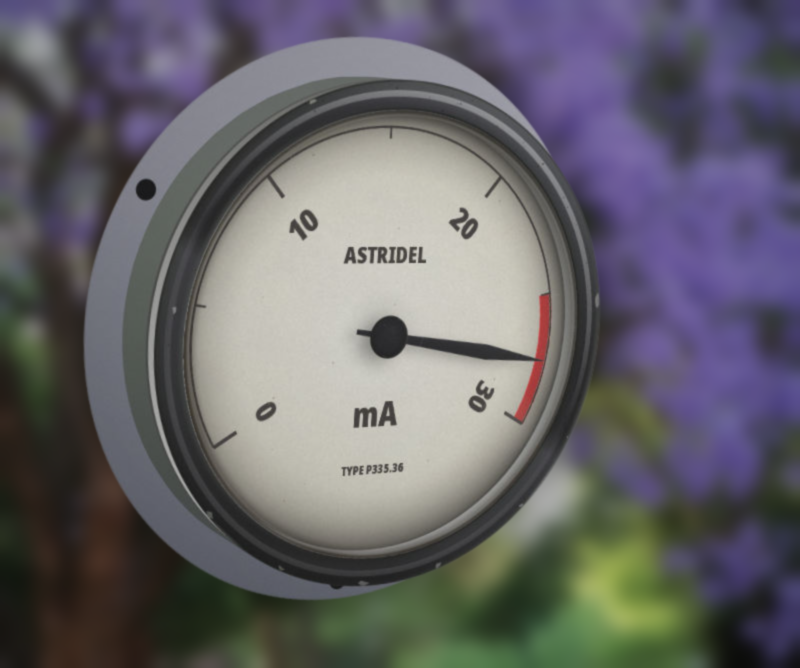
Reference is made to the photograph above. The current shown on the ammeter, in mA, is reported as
27.5 mA
